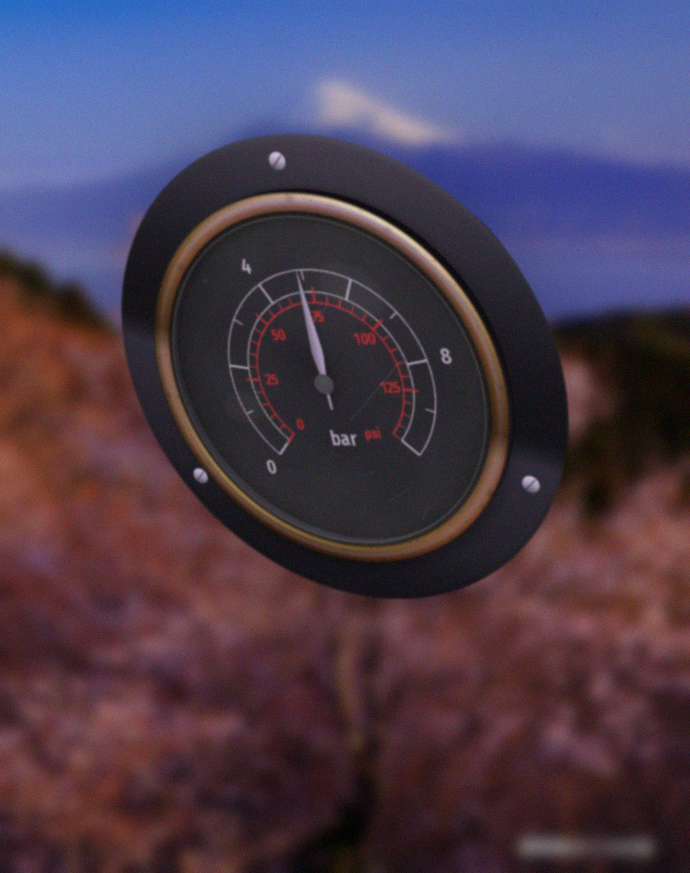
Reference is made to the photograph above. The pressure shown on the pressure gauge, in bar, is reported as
5 bar
